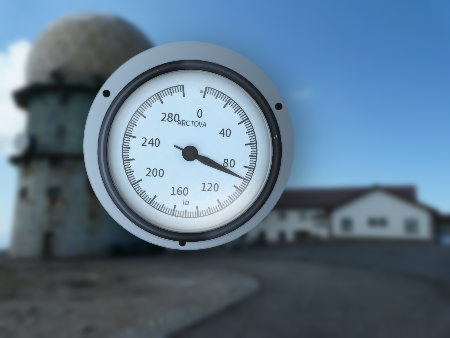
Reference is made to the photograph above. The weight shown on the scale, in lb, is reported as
90 lb
